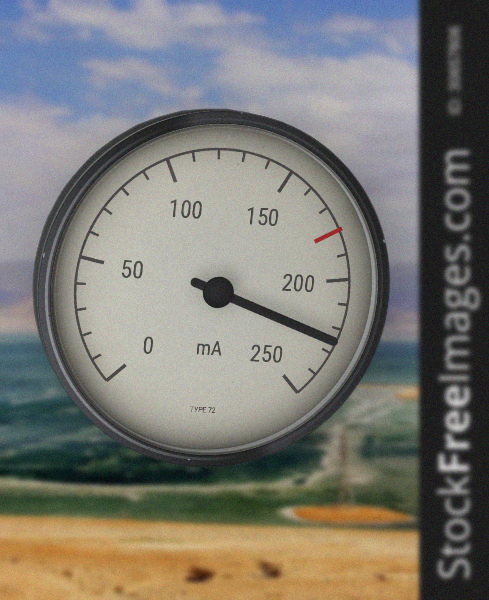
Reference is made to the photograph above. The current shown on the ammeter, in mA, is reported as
225 mA
